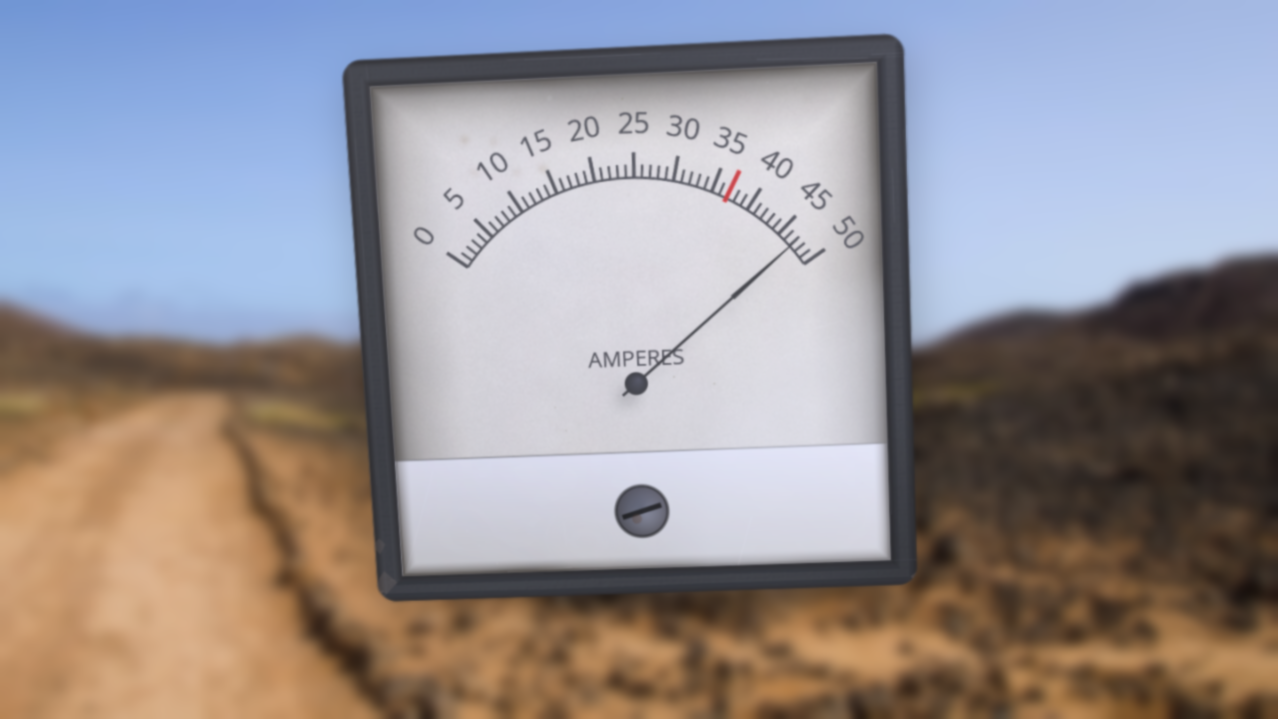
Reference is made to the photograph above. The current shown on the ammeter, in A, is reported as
47 A
